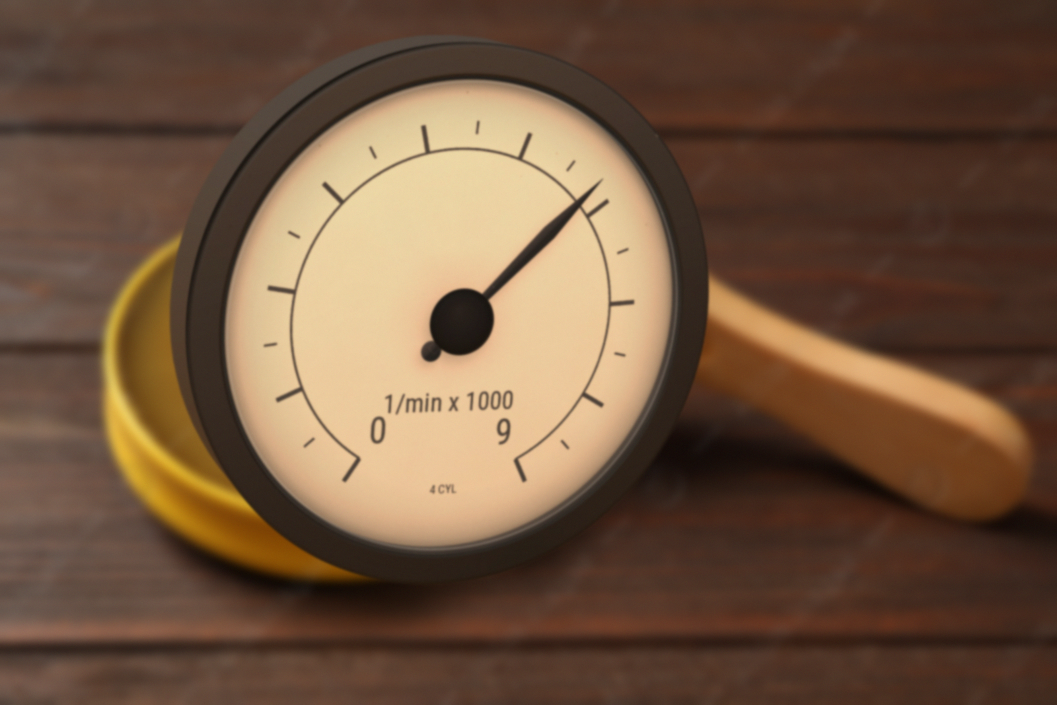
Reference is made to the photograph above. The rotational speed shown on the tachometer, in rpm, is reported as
5750 rpm
